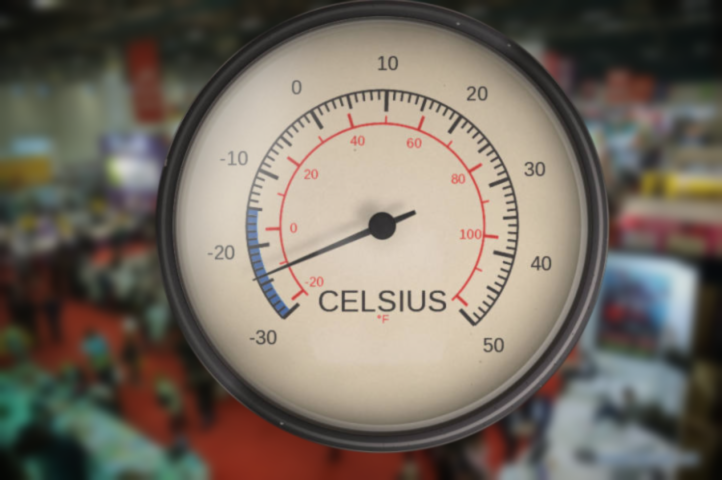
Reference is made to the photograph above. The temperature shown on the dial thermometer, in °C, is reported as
-24 °C
